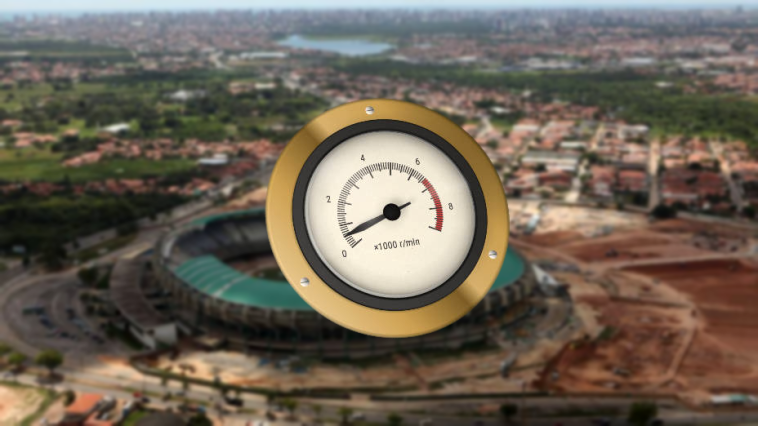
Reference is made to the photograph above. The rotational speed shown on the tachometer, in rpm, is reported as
500 rpm
